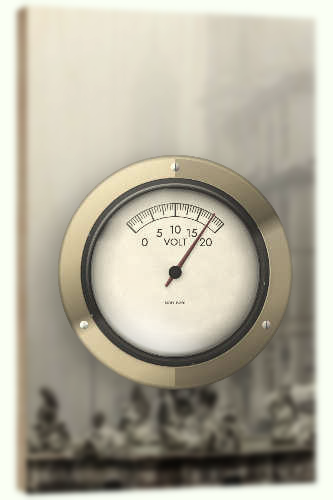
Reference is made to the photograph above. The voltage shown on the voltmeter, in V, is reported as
17.5 V
